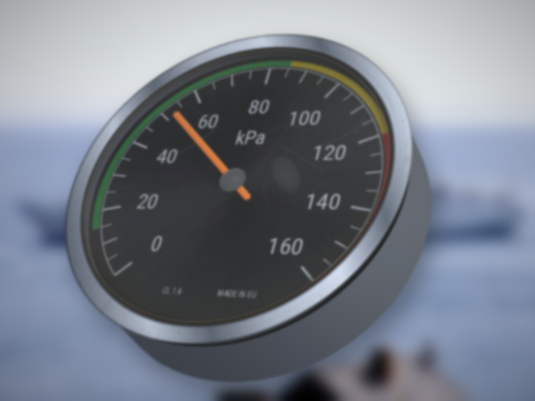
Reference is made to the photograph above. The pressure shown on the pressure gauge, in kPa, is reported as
52.5 kPa
